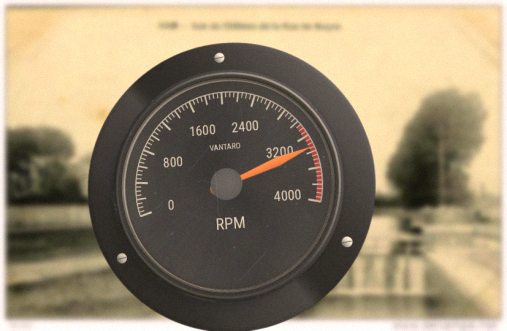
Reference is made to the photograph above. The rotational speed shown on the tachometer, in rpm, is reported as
3350 rpm
